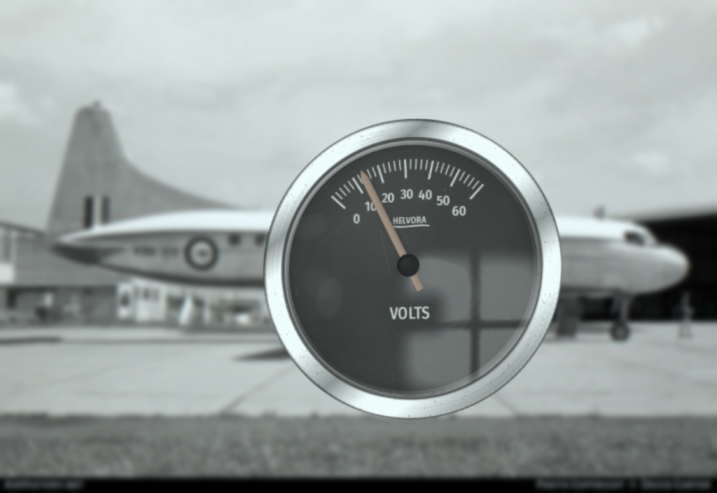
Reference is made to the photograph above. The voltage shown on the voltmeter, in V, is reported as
14 V
